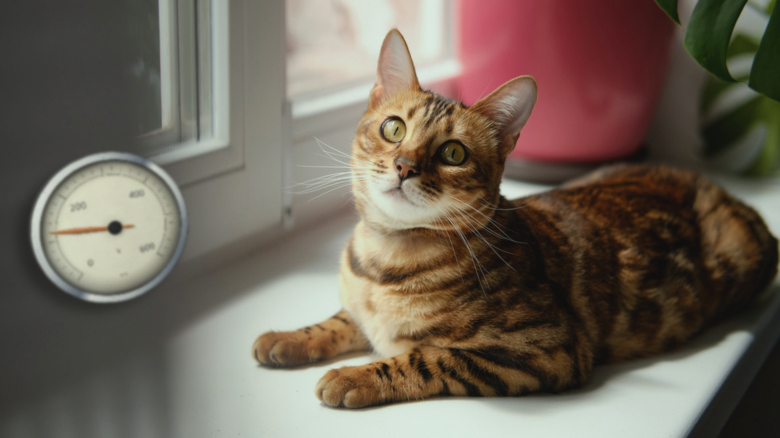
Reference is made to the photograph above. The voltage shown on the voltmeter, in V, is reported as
120 V
